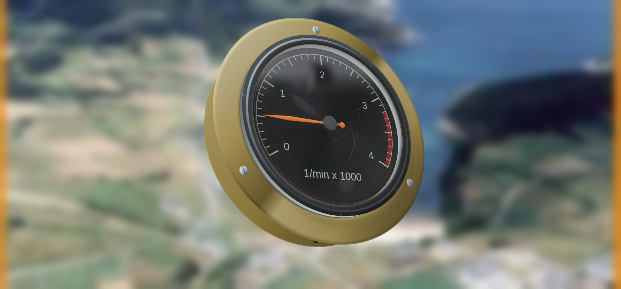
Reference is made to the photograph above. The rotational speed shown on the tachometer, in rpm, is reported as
500 rpm
